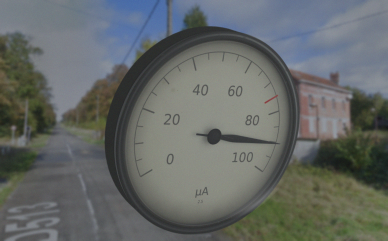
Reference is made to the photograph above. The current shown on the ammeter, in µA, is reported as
90 µA
